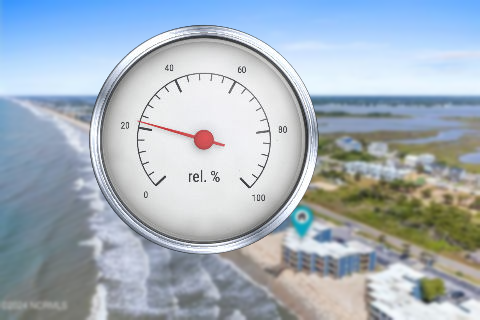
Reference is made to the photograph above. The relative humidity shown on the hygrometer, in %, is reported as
22 %
